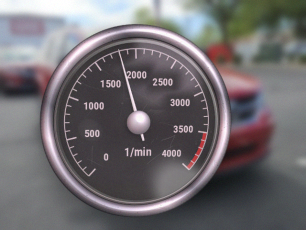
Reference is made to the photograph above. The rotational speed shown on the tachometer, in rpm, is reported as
1800 rpm
